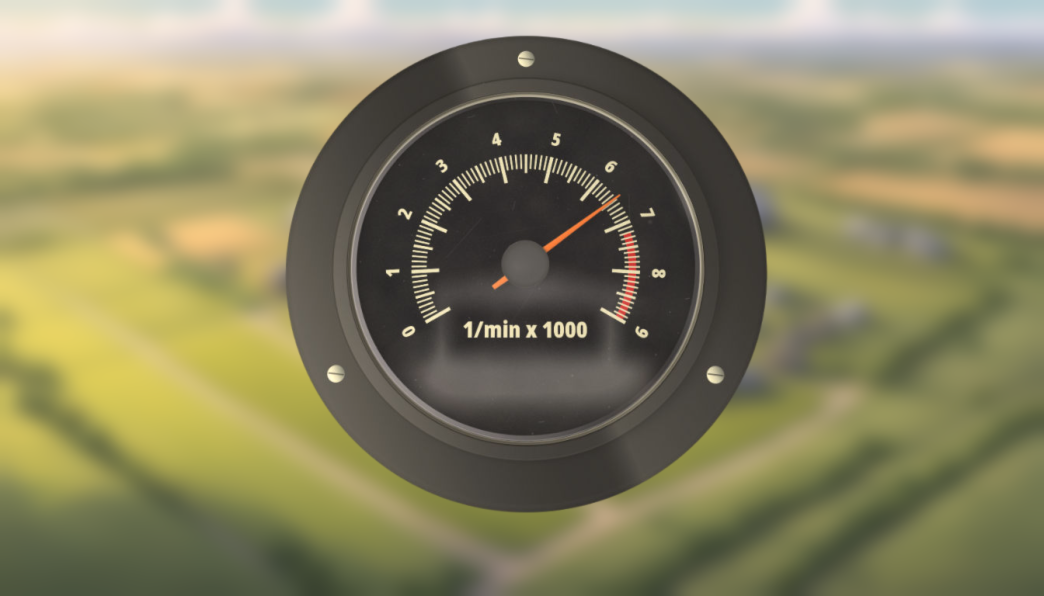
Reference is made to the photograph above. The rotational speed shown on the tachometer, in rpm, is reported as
6500 rpm
